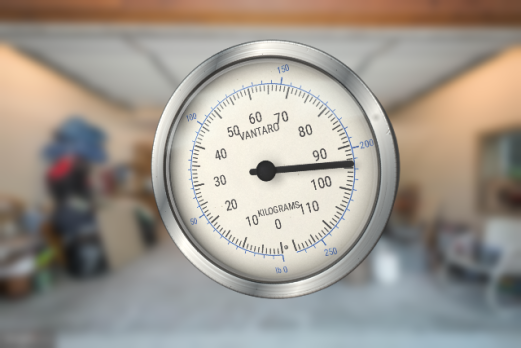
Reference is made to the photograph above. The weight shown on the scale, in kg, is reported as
94 kg
